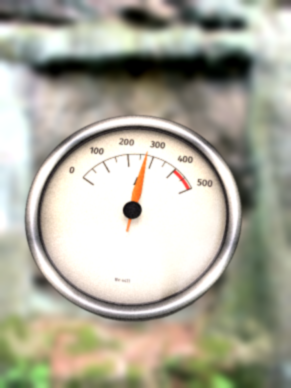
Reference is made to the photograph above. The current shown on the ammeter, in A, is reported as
275 A
